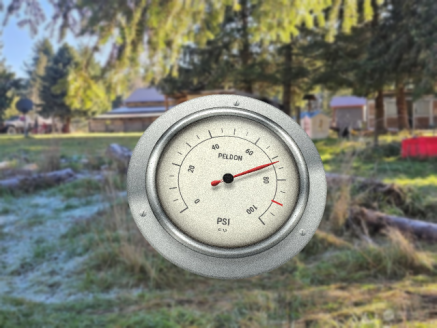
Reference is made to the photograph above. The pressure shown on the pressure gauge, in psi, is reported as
72.5 psi
